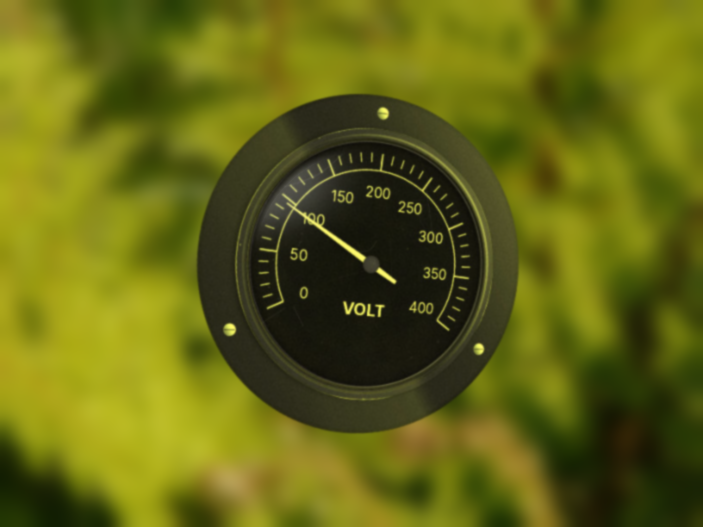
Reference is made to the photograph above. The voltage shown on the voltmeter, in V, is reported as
95 V
